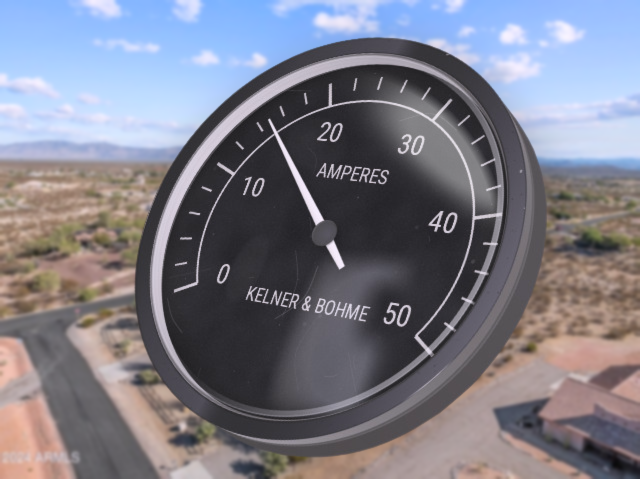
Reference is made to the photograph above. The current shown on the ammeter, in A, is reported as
15 A
